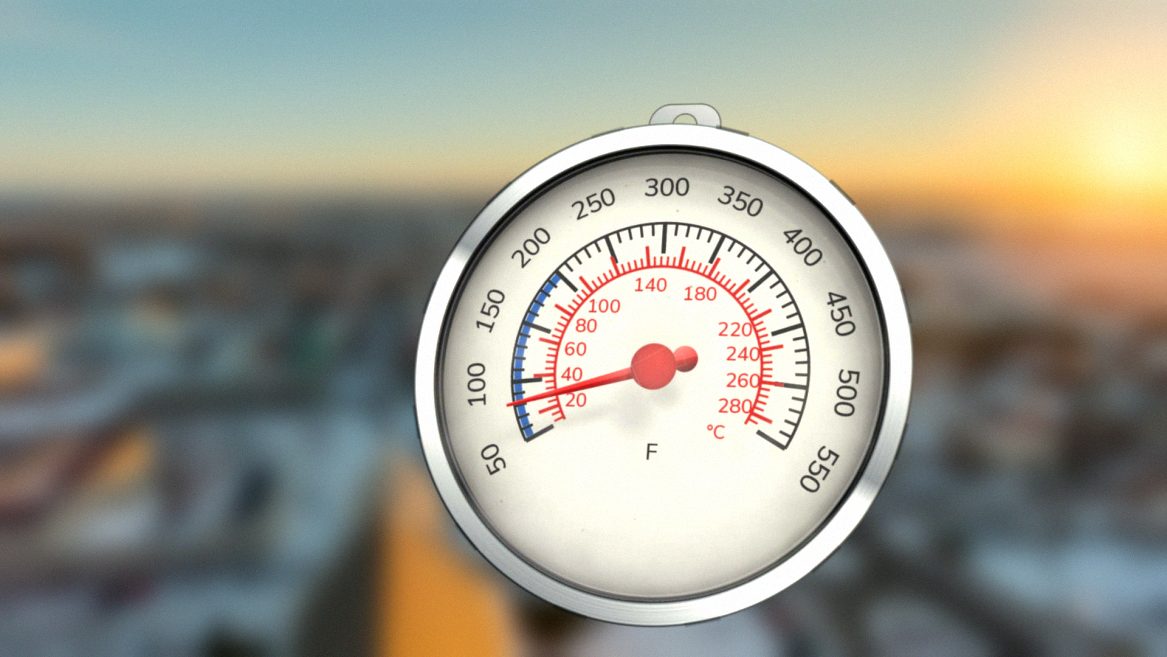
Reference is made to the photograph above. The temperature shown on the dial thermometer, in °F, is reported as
80 °F
